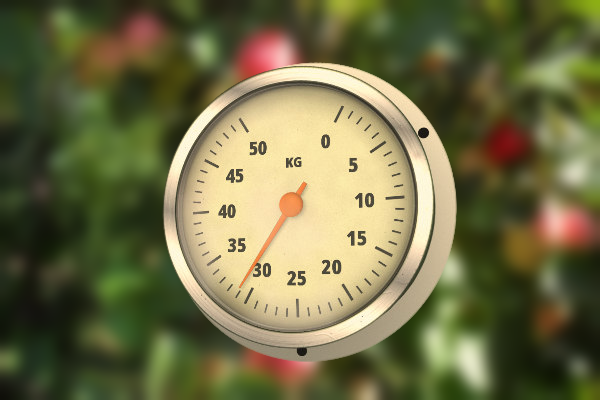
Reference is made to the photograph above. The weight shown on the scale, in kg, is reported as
31 kg
